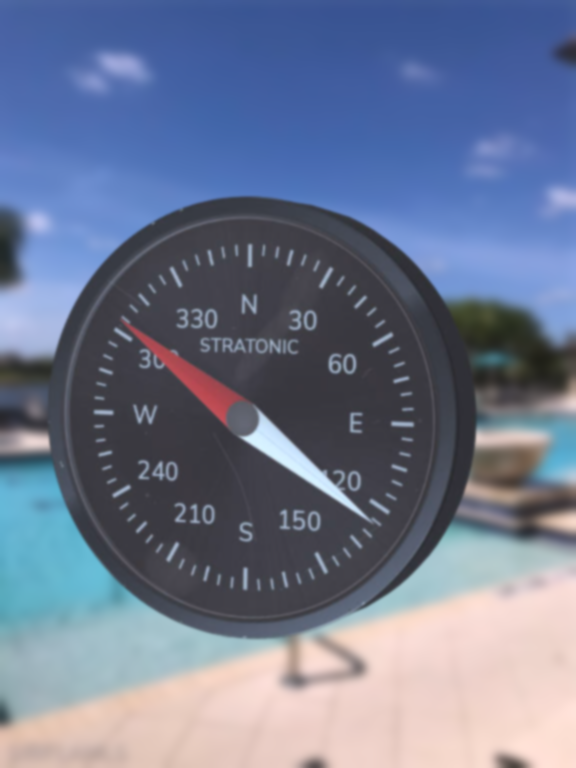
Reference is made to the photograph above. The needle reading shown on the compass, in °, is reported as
305 °
